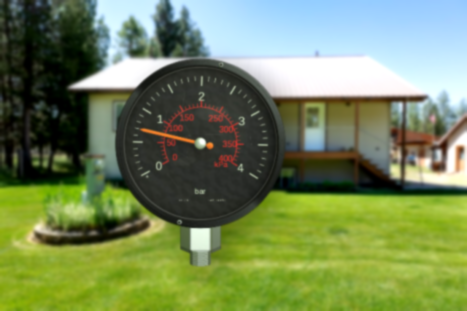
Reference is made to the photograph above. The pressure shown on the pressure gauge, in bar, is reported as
0.7 bar
